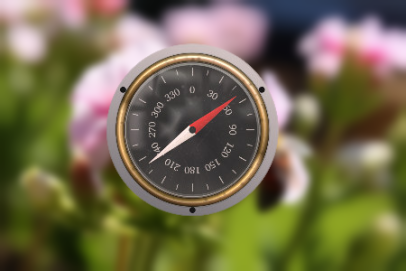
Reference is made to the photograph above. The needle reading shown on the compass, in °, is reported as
52.5 °
